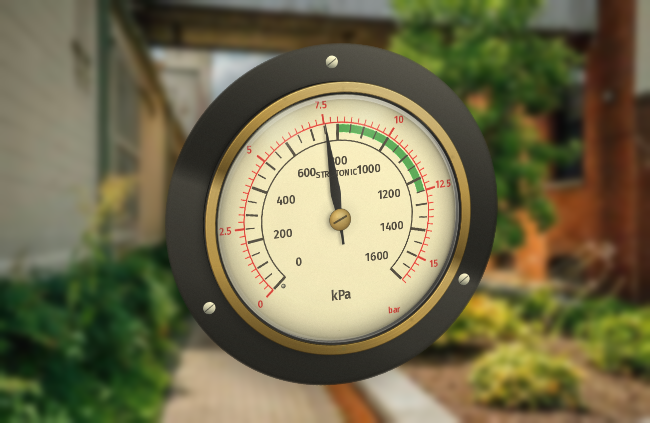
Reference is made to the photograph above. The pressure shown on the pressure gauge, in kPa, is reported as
750 kPa
